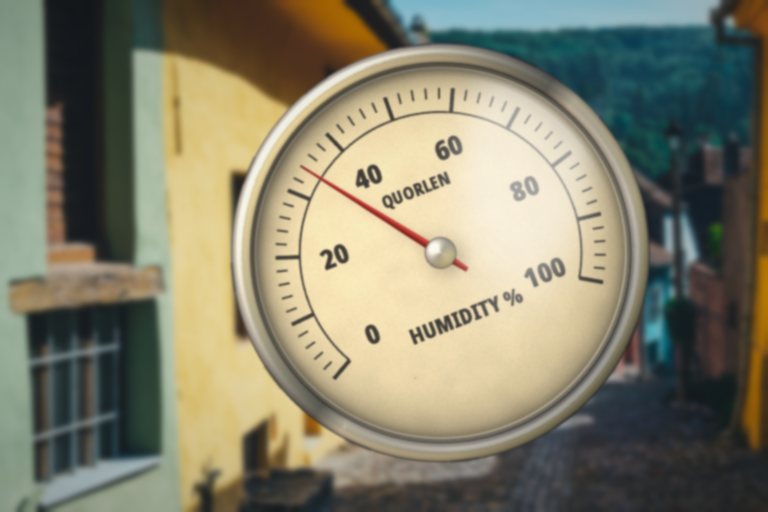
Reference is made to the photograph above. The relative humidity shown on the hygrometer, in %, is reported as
34 %
